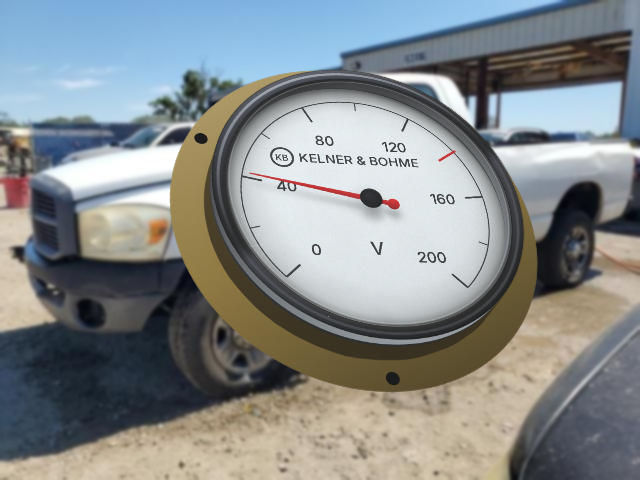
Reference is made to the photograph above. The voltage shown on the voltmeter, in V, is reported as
40 V
